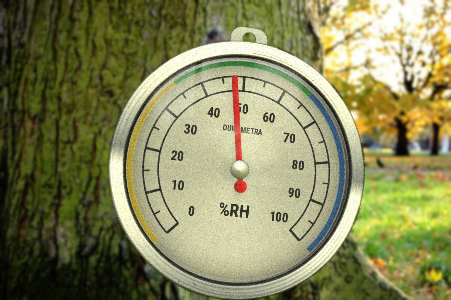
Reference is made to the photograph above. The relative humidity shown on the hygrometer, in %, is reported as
47.5 %
